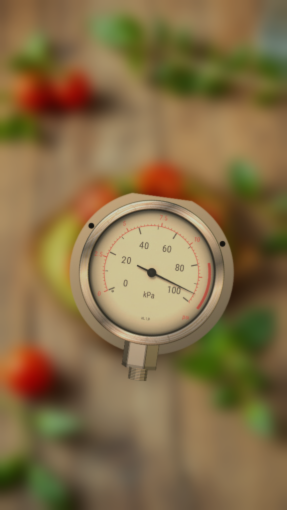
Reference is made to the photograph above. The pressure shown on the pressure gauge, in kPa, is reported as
95 kPa
